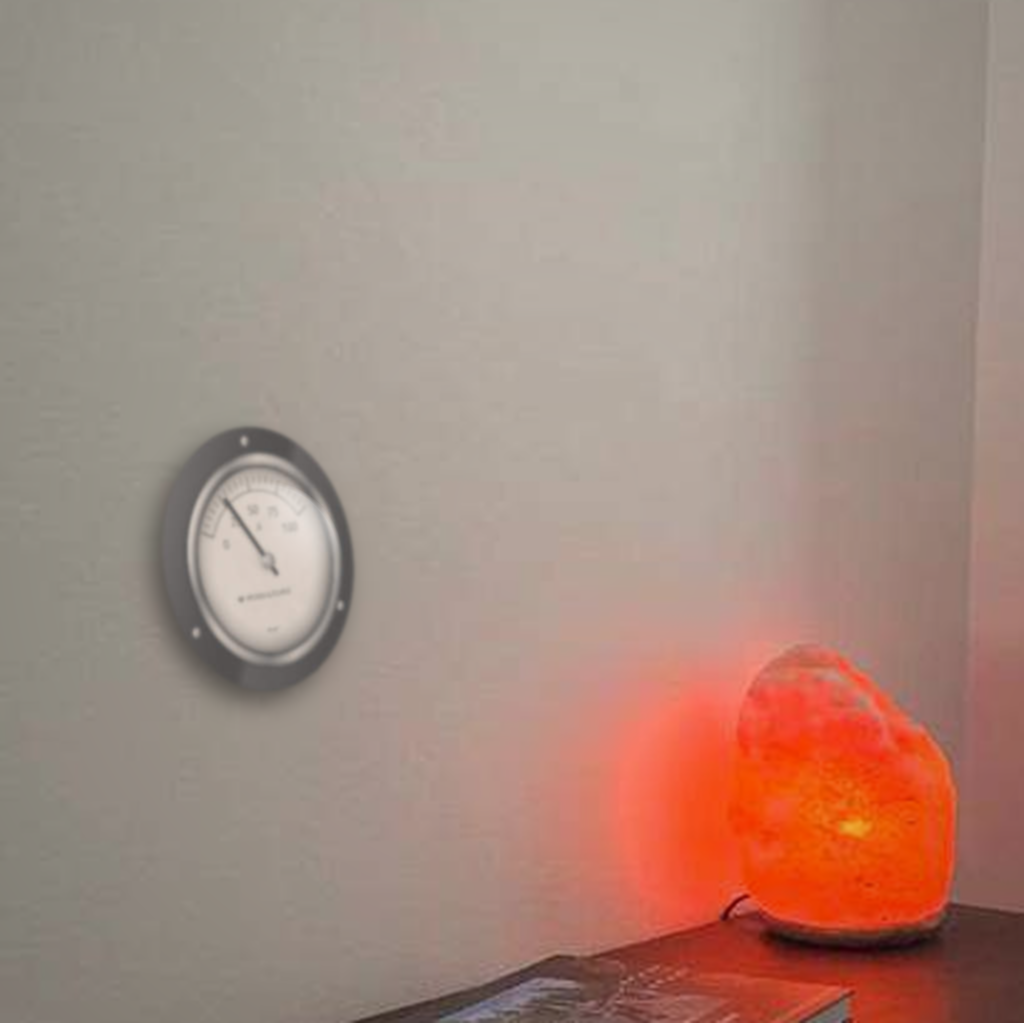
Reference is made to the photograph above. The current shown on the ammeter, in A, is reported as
25 A
